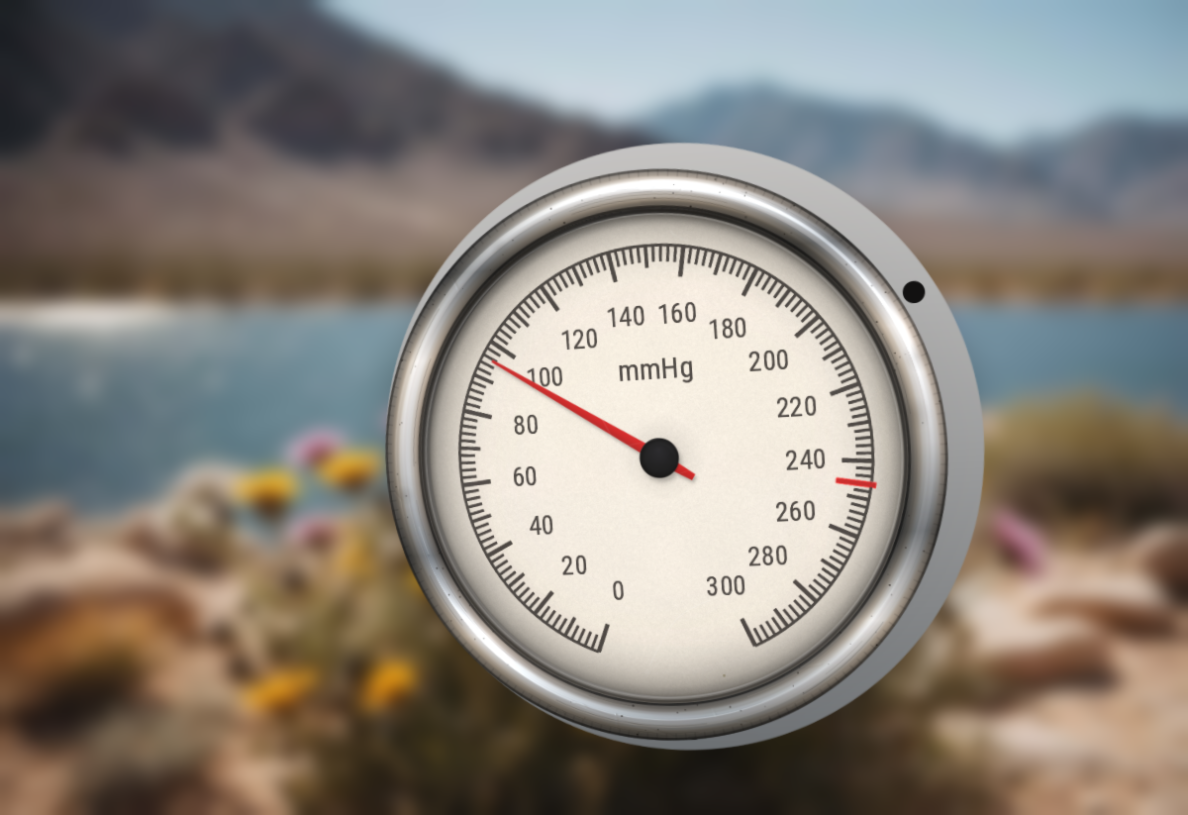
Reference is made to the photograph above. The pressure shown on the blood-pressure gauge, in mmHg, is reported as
96 mmHg
